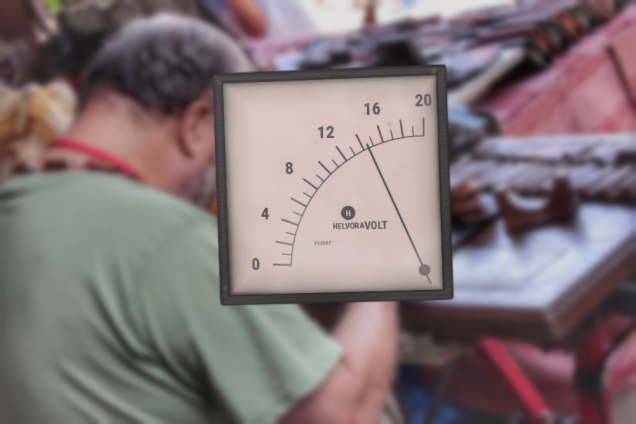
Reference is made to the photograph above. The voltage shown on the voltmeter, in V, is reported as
14.5 V
